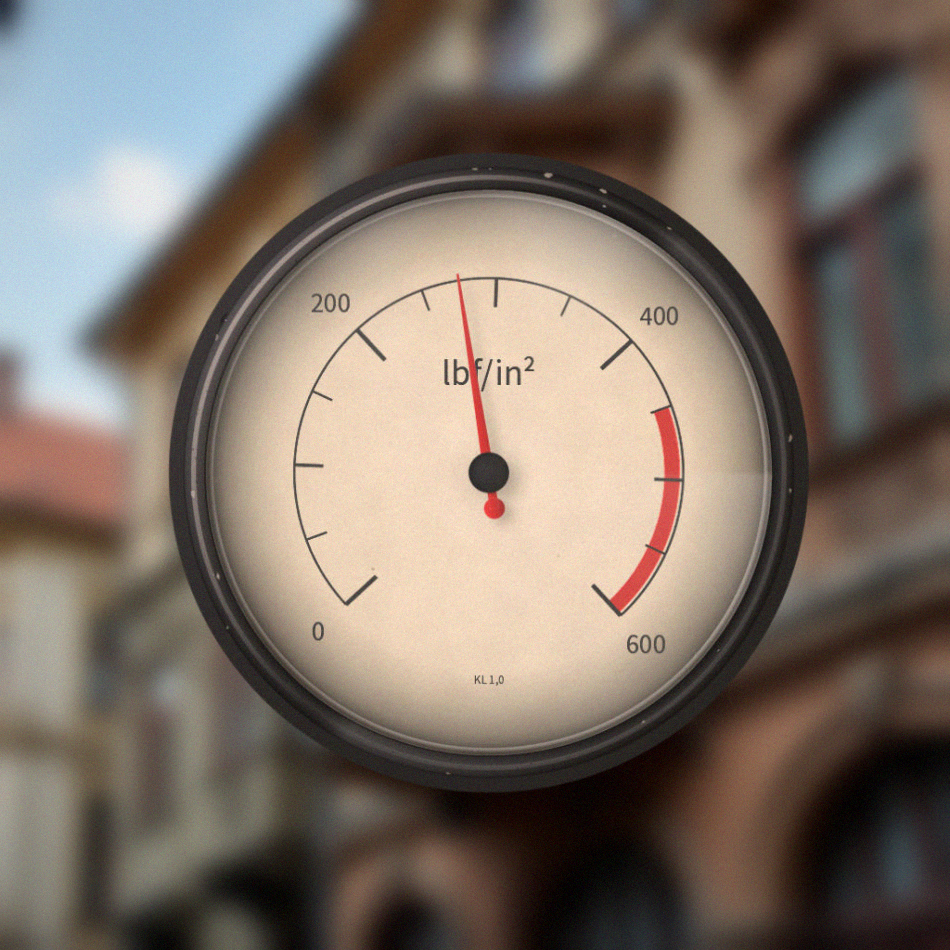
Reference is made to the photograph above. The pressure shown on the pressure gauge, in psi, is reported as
275 psi
